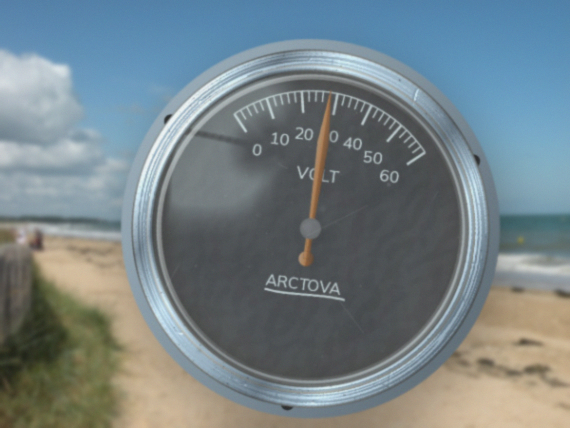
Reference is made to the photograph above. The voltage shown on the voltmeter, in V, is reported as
28 V
